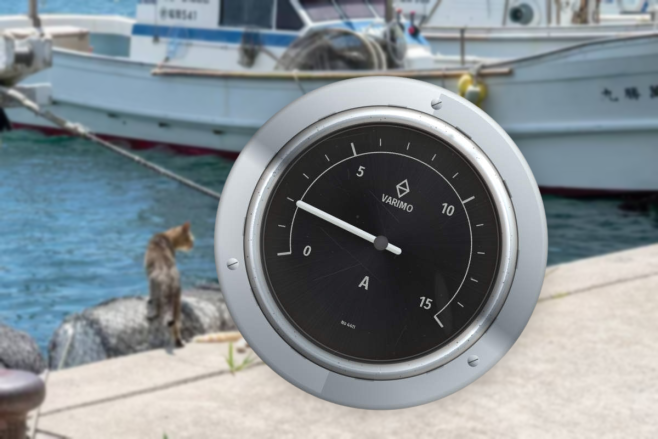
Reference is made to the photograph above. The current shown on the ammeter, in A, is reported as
2 A
